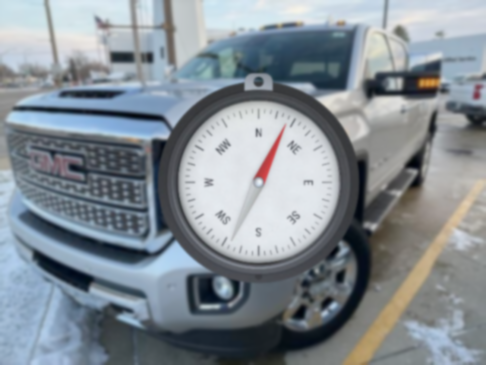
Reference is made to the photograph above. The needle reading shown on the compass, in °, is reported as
25 °
